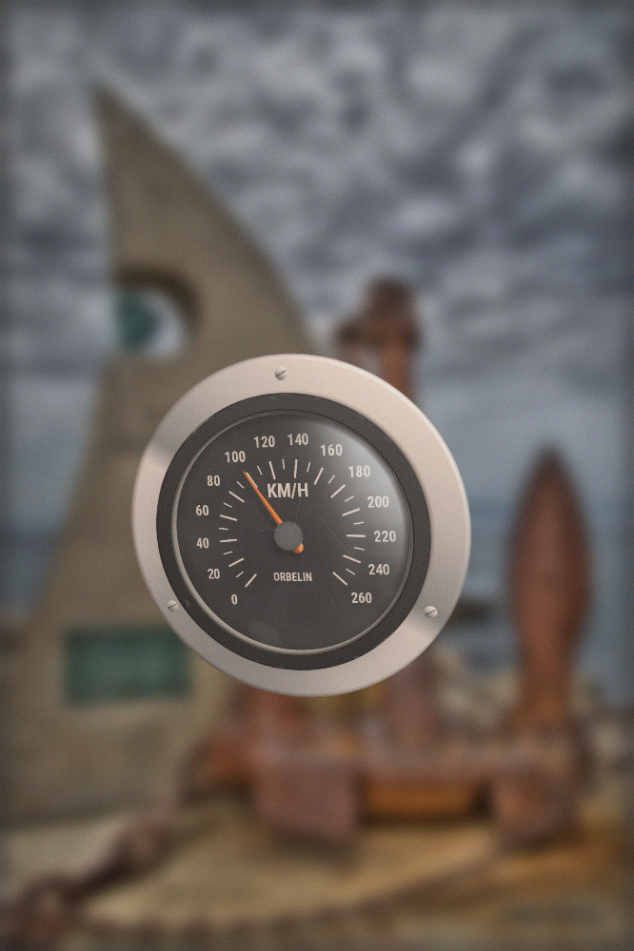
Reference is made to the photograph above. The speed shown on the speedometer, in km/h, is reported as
100 km/h
